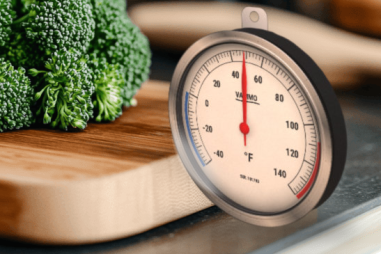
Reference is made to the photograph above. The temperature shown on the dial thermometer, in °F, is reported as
50 °F
